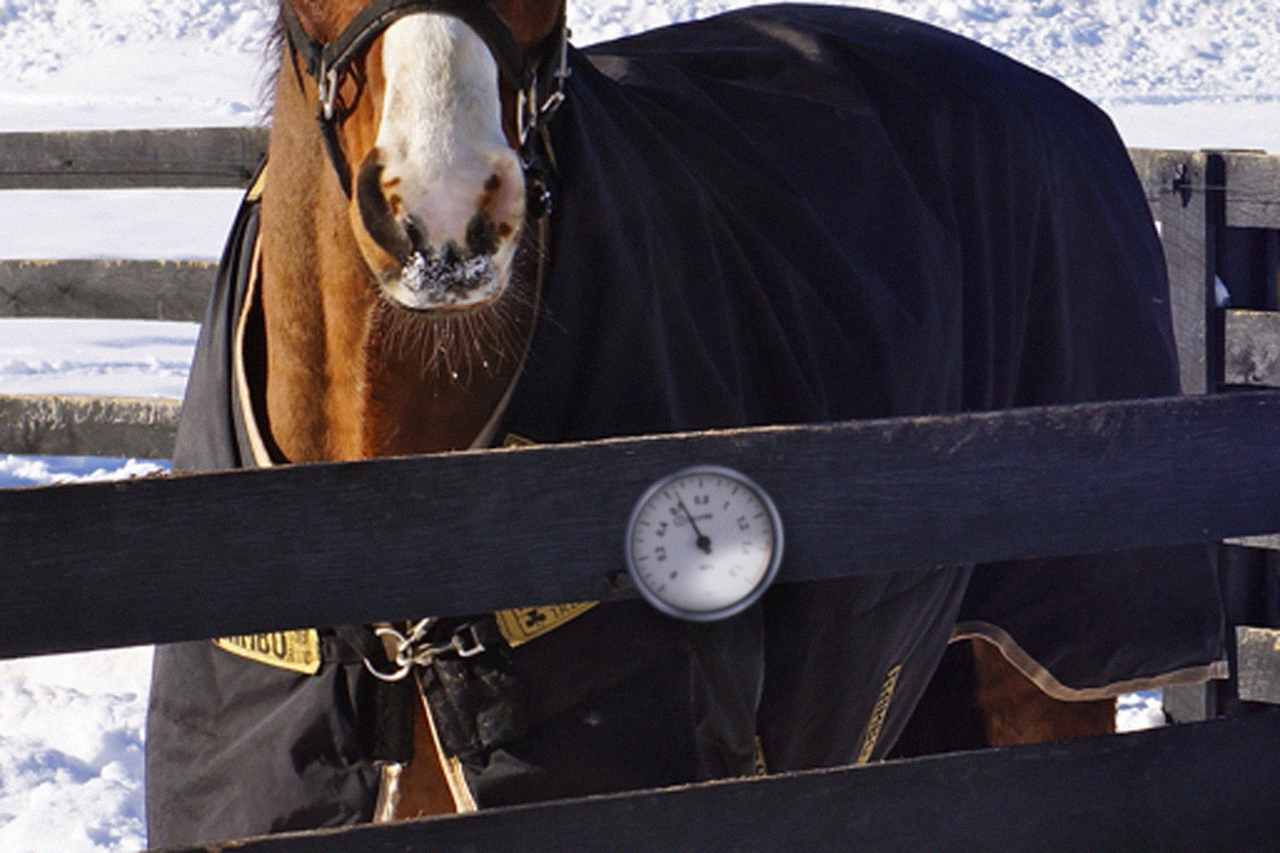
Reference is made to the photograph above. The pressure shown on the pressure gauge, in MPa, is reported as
0.65 MPa
